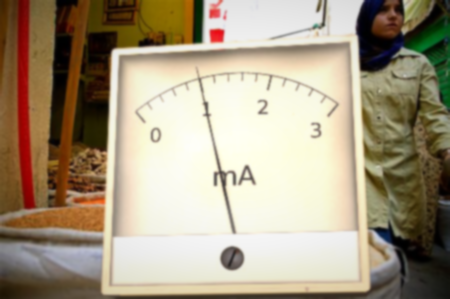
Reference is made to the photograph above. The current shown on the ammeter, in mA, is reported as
1 mA
